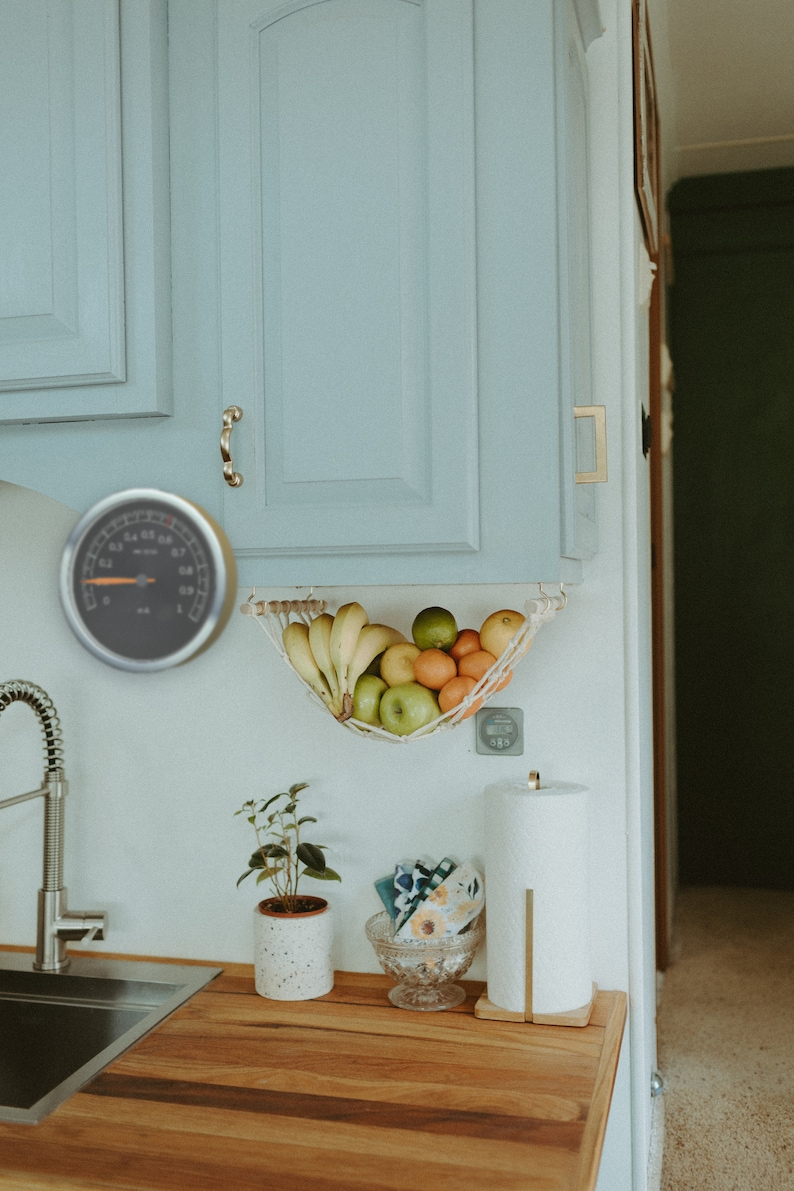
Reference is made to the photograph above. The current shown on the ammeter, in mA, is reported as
0.1 mA
